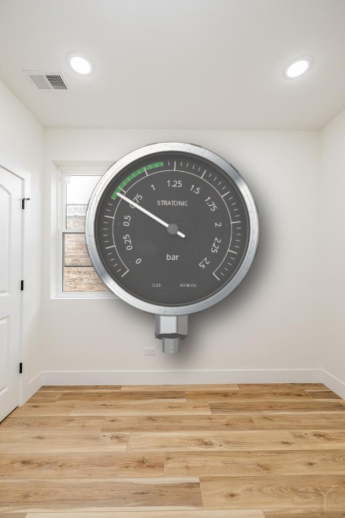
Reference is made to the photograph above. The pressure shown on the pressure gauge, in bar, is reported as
0.7 bar
